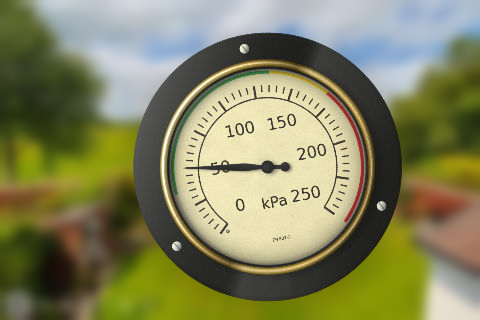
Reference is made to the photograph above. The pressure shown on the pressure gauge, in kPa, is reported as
50 kPa
